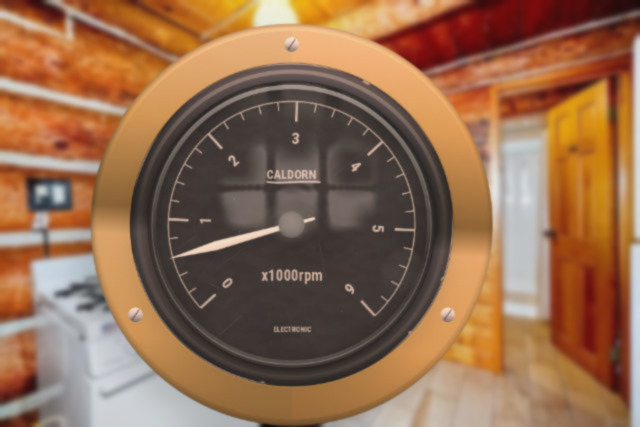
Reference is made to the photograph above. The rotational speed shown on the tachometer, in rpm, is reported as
600 rpm
